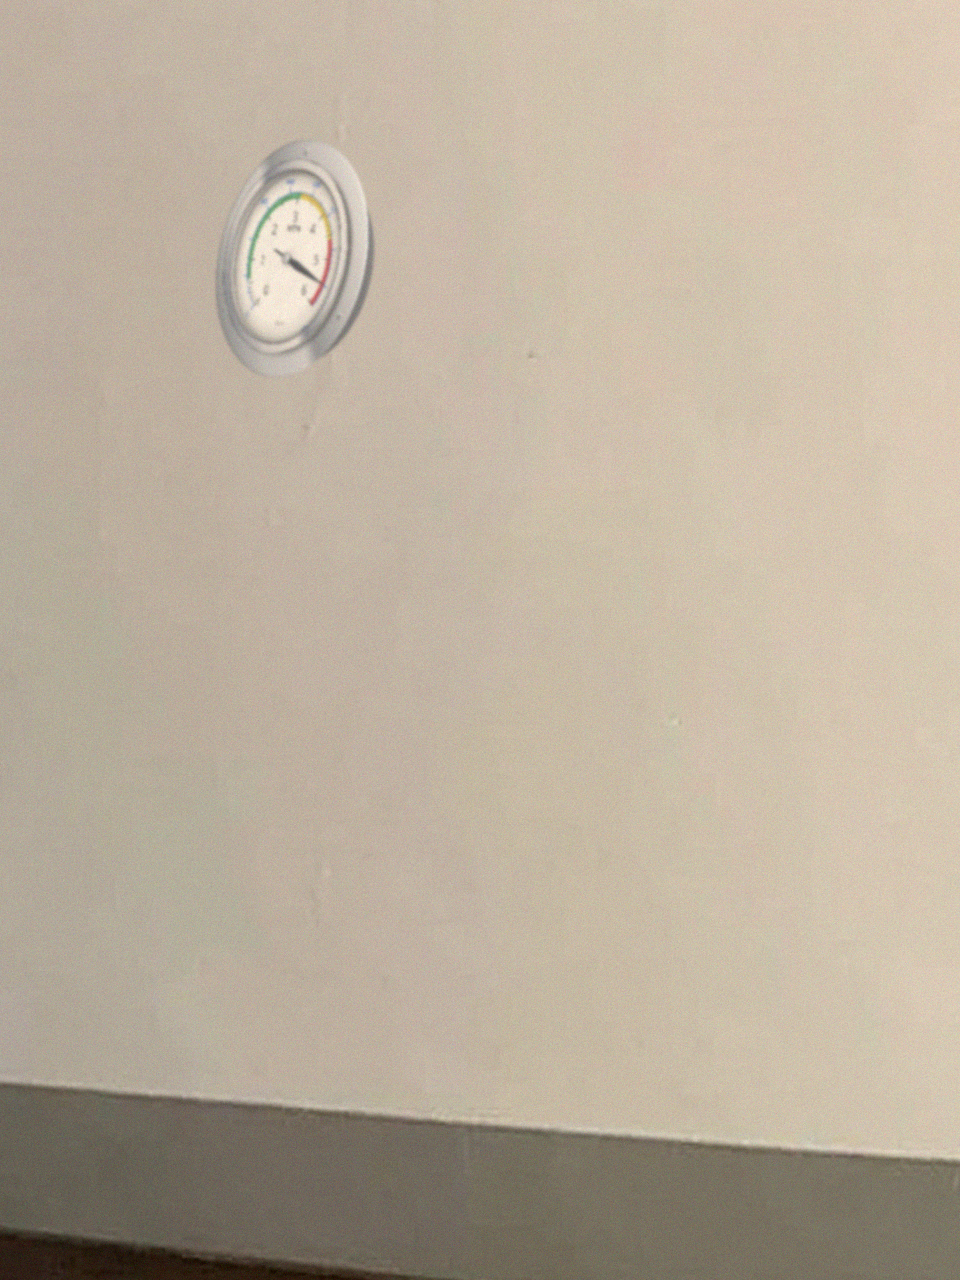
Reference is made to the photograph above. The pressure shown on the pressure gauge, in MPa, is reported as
5.5 MPa
